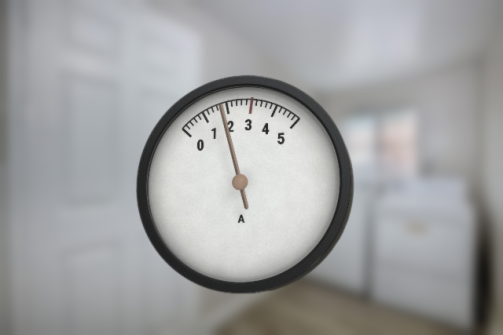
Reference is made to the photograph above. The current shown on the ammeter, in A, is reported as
1.8 A
